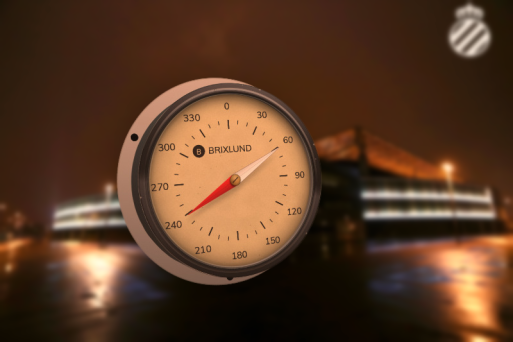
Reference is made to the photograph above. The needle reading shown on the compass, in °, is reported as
240 °
